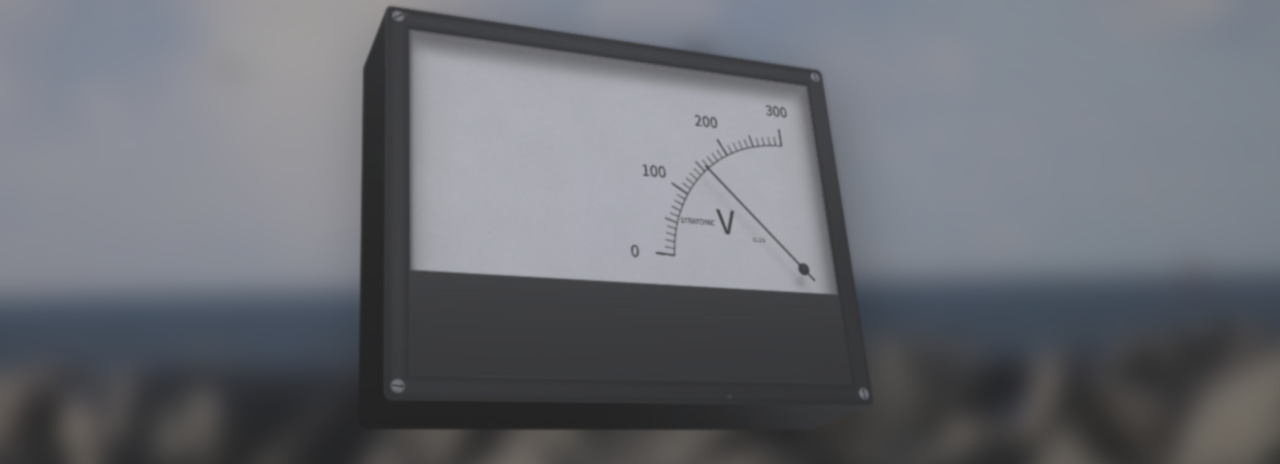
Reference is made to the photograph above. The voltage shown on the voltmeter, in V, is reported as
150 V
